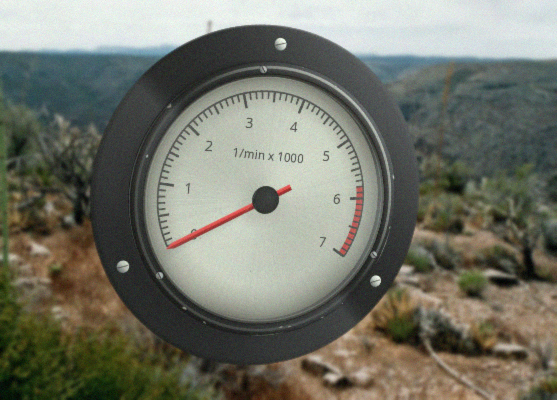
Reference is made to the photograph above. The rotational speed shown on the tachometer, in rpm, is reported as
0 rpm
